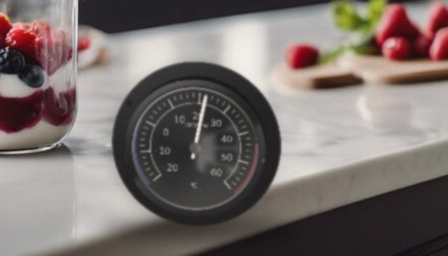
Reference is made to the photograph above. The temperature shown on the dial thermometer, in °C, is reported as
22 °C
